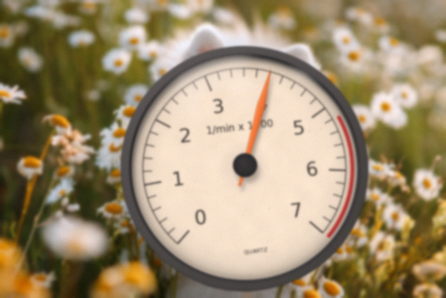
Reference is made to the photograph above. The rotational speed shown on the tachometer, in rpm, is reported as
4000 rpm
